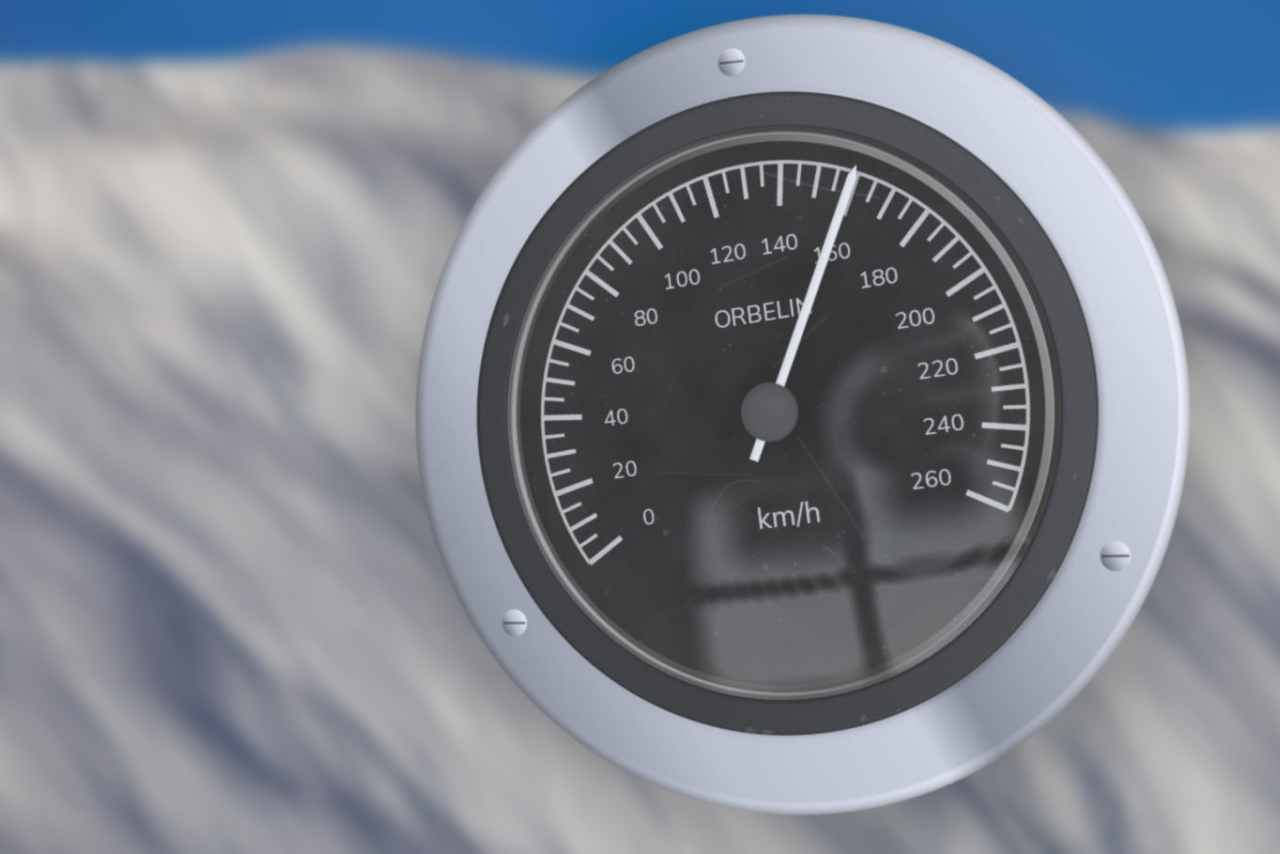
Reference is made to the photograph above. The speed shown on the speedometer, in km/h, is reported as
160 km/h
